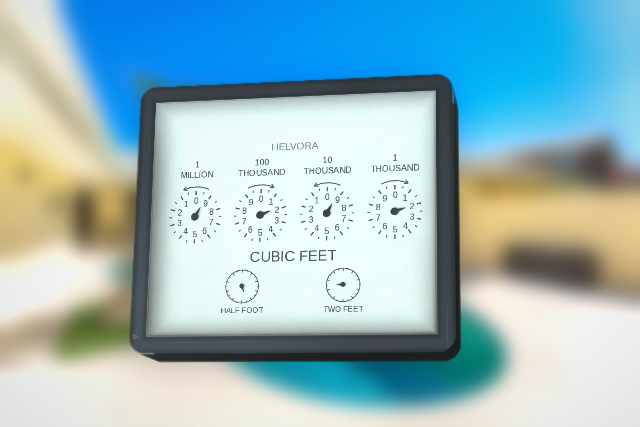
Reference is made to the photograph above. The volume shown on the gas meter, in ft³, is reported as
919200 ft³
